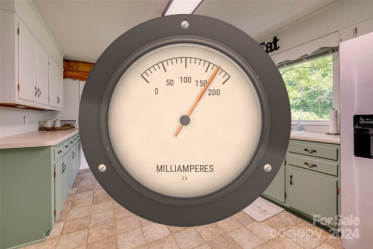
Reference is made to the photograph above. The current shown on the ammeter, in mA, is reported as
170 mA
